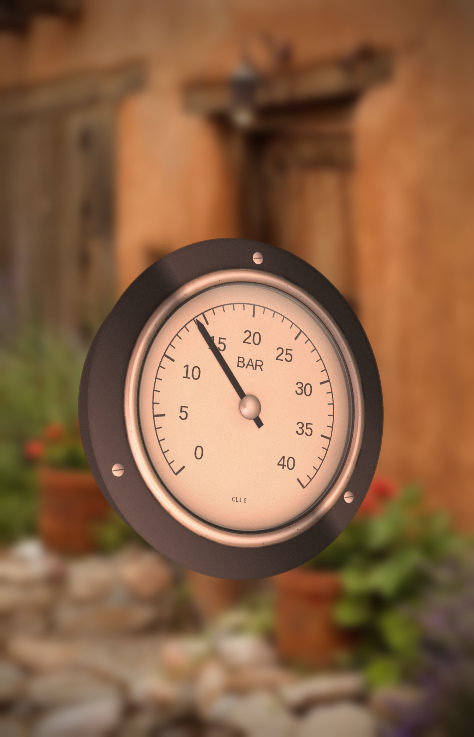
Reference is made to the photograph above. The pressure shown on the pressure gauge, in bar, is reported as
14 bar
